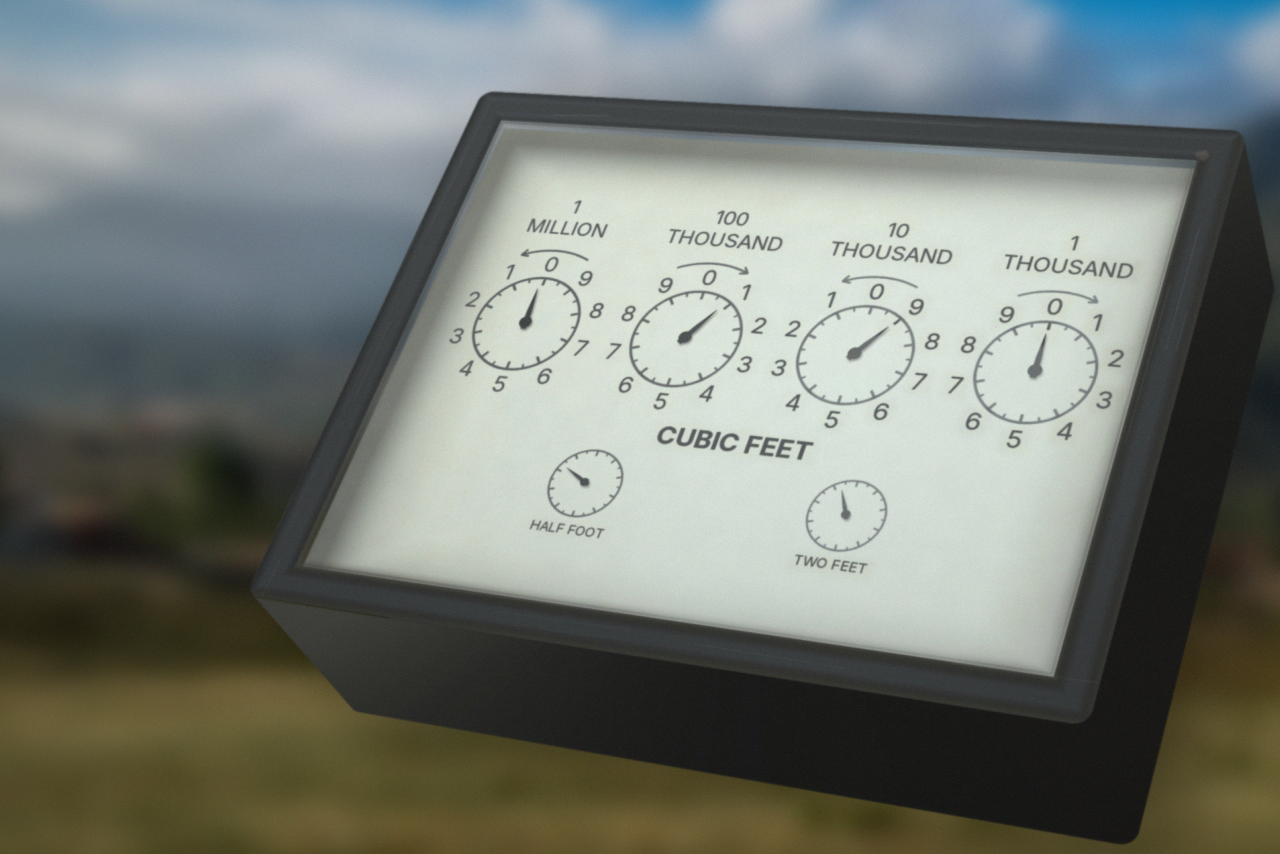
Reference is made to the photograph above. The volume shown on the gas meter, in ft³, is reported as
9000 ft³
